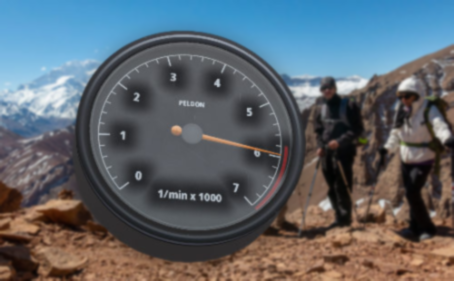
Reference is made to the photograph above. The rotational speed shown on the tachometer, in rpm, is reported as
6000 rpm
